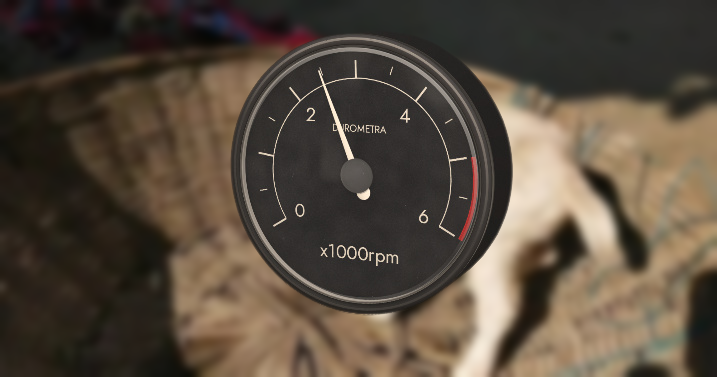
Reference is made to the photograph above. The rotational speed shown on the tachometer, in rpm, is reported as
2500 rpm
